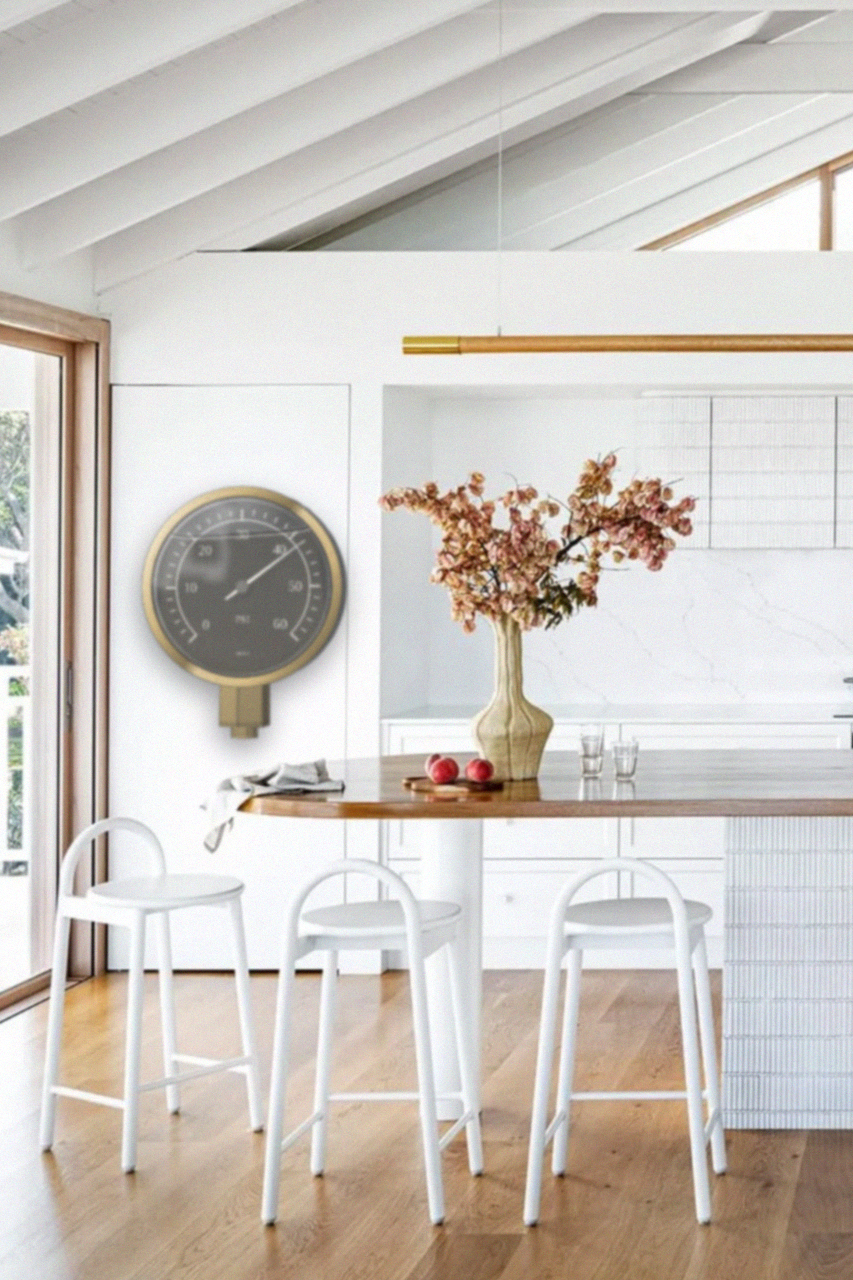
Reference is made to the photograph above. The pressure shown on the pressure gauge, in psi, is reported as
42 psi
